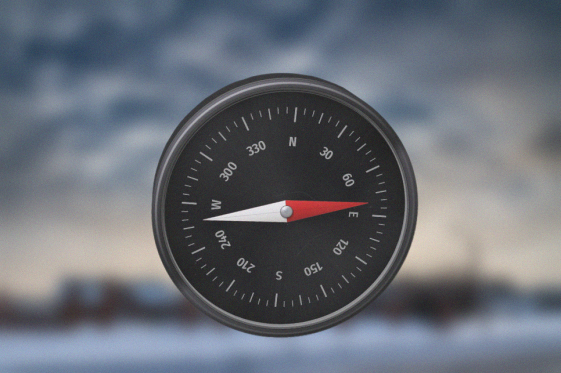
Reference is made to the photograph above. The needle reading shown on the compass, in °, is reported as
80 °
